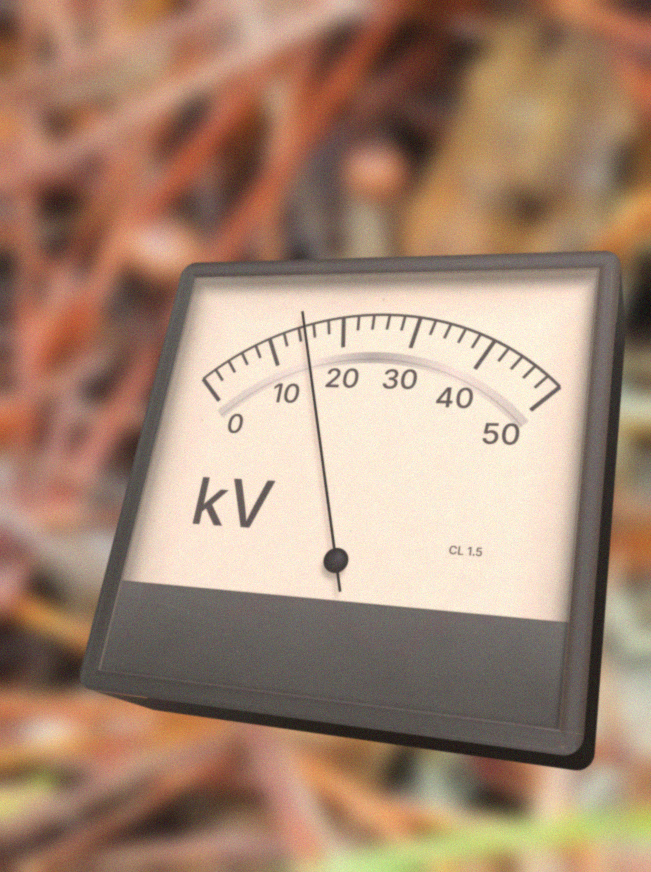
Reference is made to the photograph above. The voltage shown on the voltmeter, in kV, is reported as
15 kV
